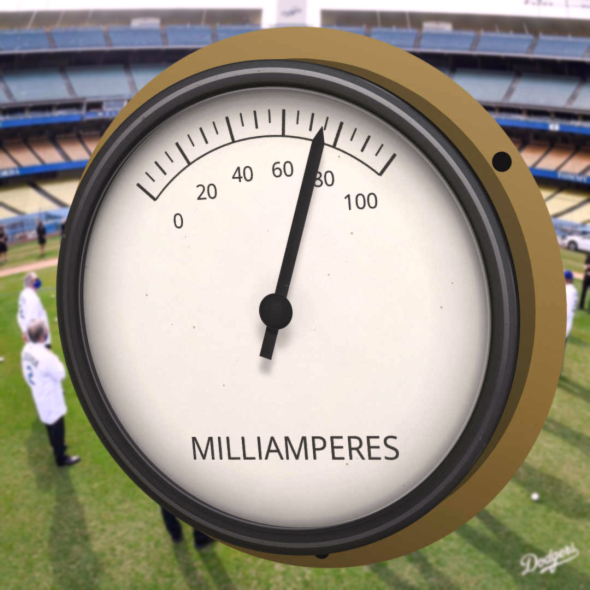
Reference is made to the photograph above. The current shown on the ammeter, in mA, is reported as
75 mA
